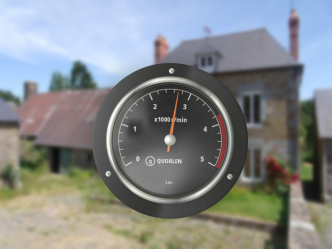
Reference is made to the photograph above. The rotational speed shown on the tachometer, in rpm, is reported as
2700 rpm
